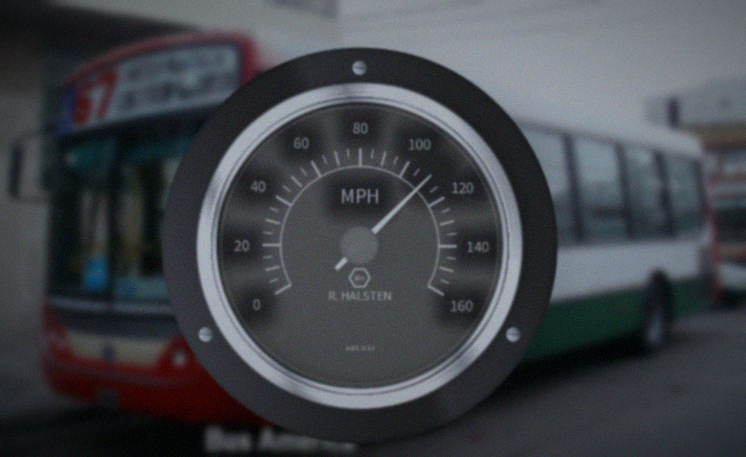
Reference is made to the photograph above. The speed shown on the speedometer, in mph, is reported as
110 mph
